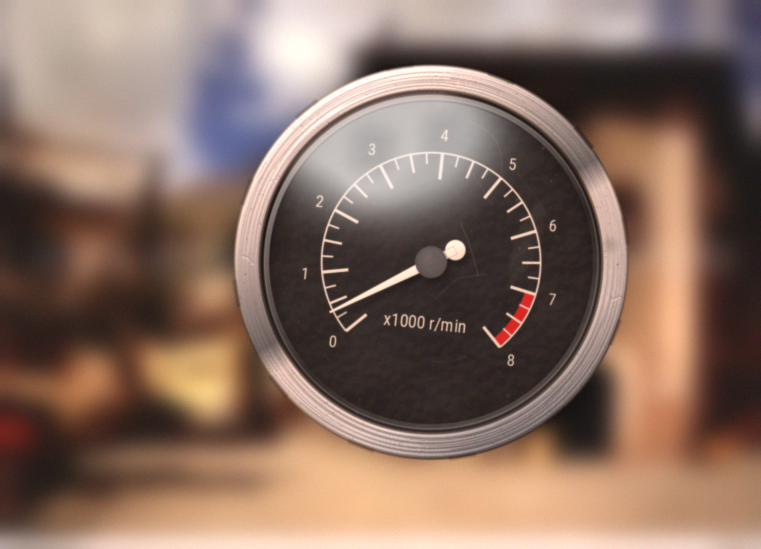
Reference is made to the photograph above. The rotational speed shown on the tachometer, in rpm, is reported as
375 rpm
